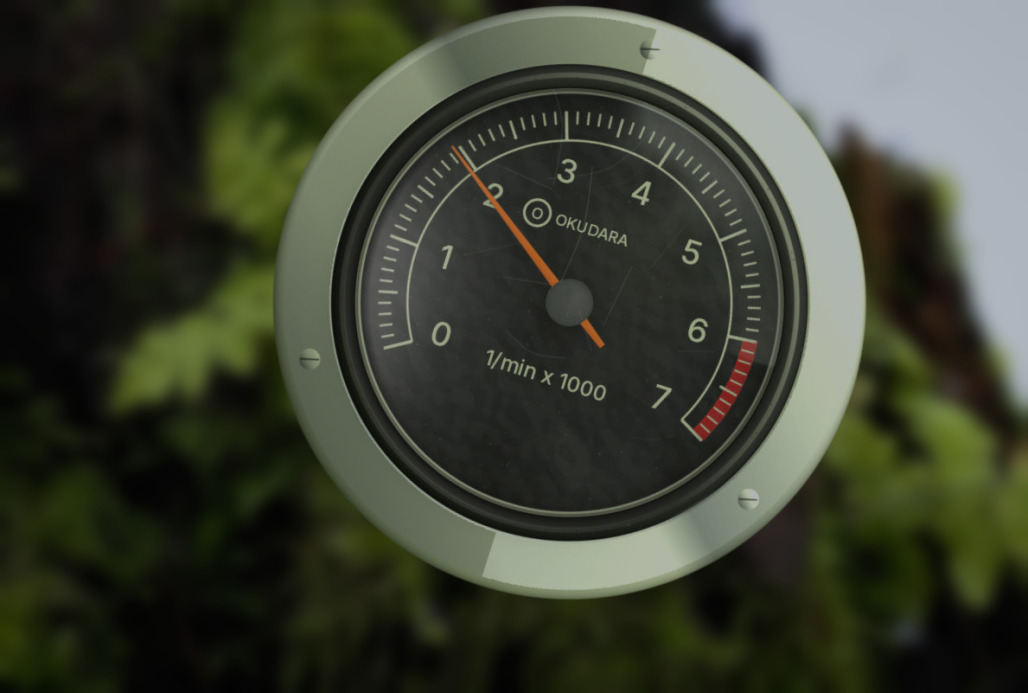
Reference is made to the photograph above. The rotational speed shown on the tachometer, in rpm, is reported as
1950 rpm
